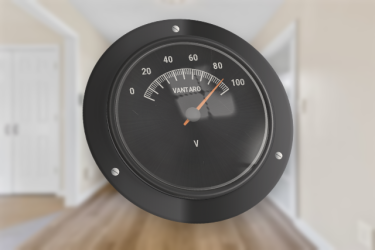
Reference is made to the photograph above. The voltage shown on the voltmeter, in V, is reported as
90 V
